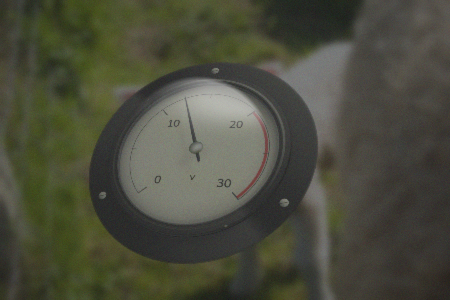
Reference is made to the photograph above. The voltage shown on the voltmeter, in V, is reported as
12.5 V
